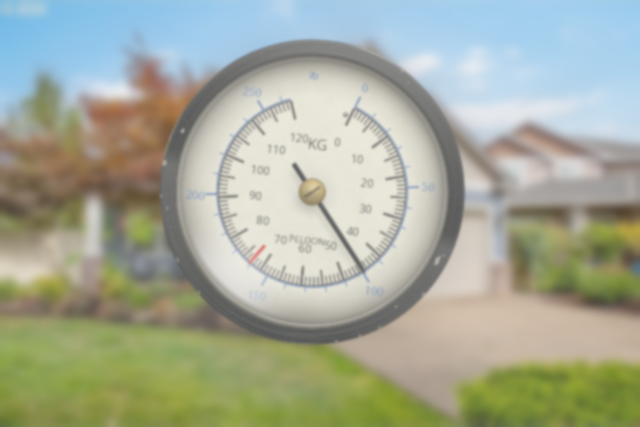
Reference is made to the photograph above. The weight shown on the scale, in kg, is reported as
45 kg
